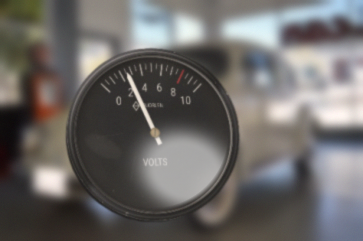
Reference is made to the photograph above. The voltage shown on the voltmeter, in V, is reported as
2.5 V
